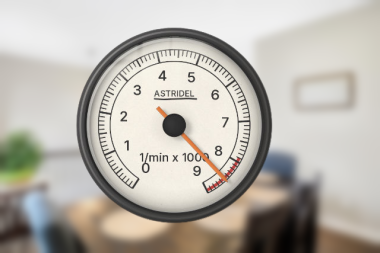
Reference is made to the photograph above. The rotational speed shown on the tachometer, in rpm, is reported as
8500 rpm
